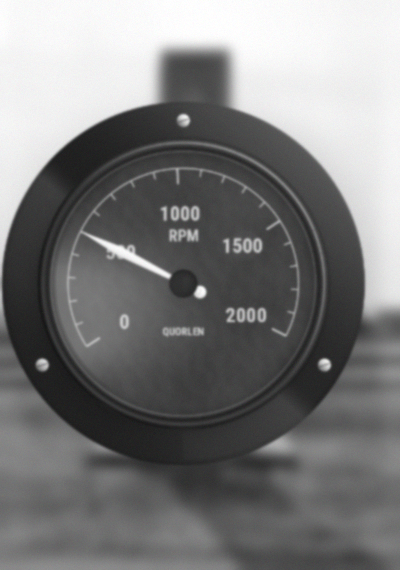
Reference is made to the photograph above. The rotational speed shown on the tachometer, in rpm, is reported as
500 rpm
